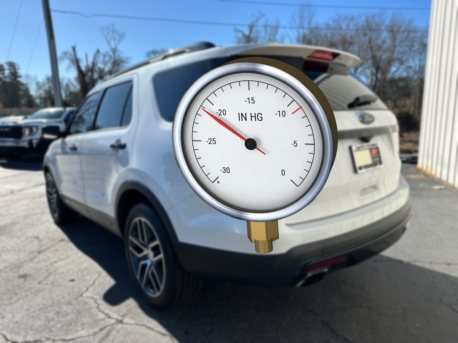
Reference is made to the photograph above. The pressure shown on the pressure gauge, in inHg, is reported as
-21 inHg
